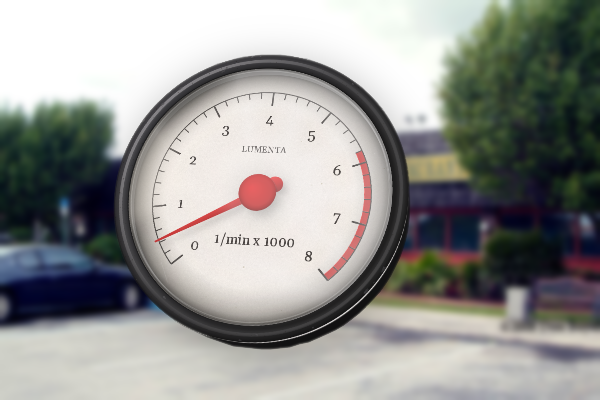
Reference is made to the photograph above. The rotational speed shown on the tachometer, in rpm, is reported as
400 rpm
